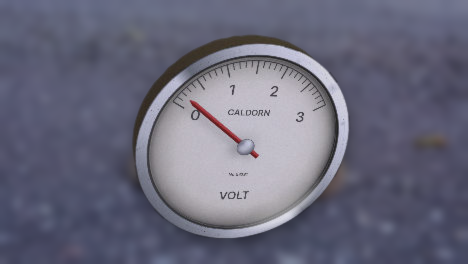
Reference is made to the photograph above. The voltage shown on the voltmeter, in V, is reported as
0.2 V
